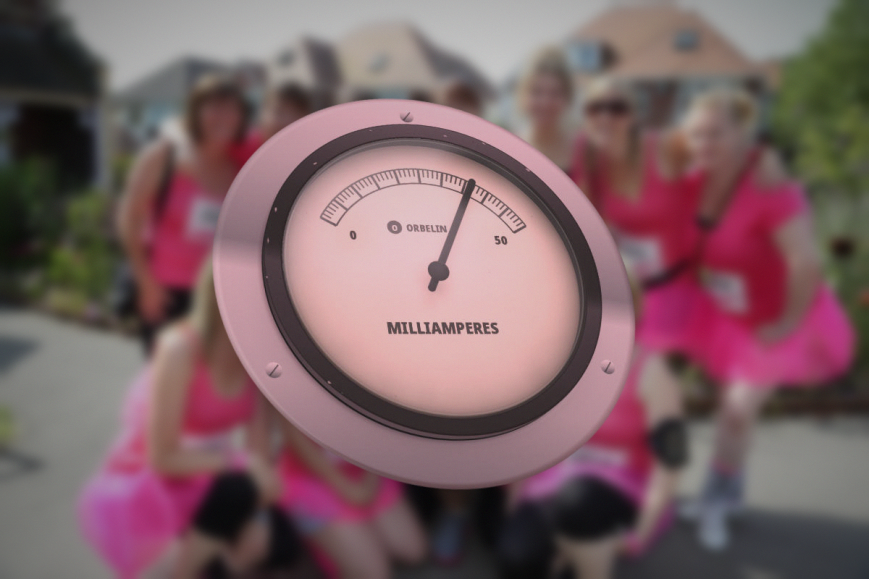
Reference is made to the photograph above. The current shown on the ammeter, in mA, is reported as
36 mA
